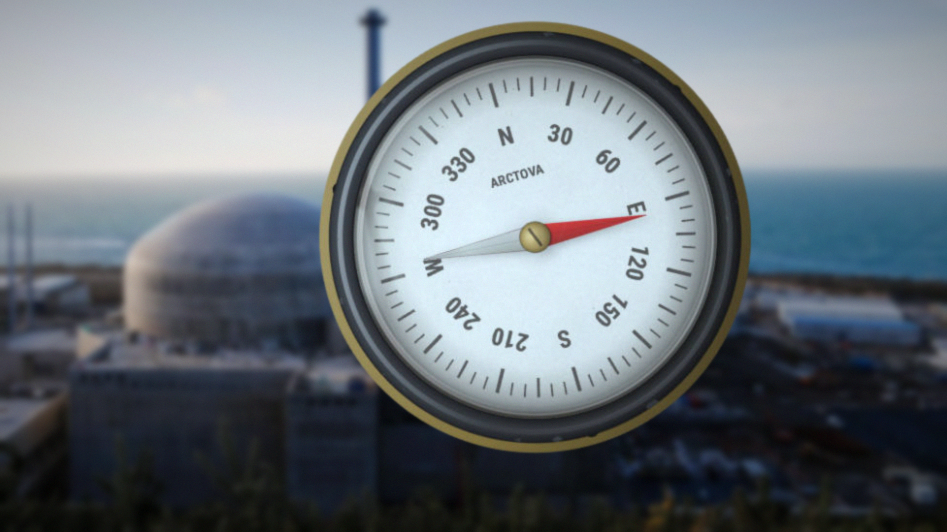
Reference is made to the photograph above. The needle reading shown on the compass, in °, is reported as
95 °
